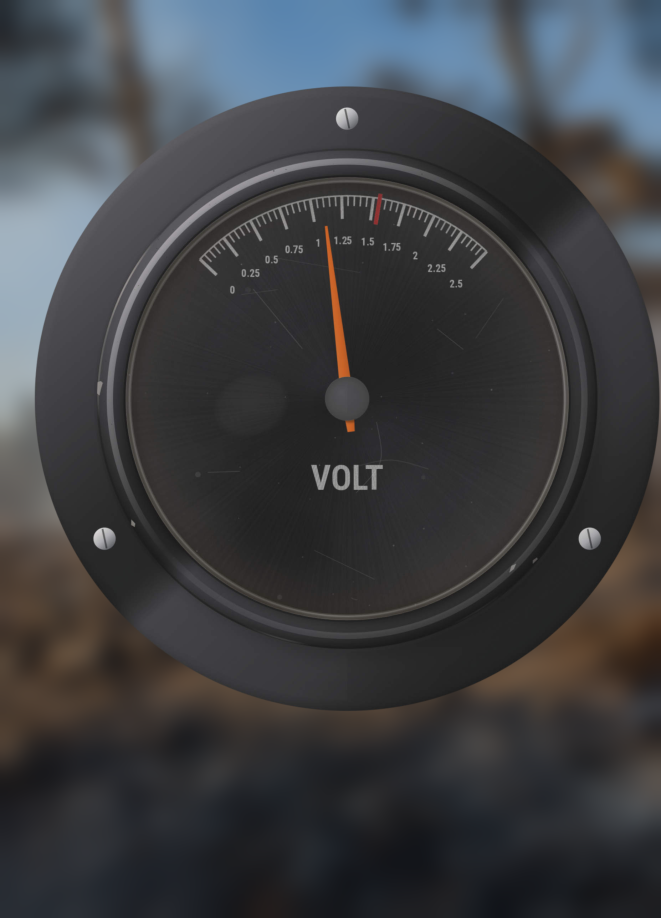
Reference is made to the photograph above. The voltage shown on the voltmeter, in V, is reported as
1.1 V
